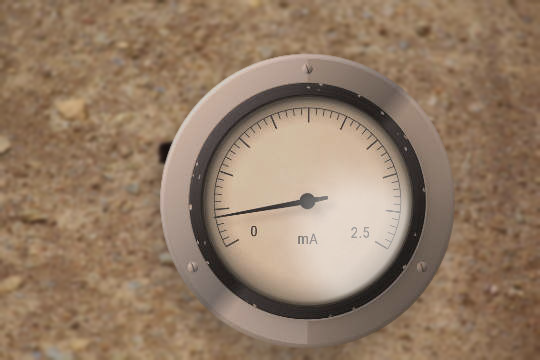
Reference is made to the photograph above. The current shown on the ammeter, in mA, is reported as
0.2 mA
